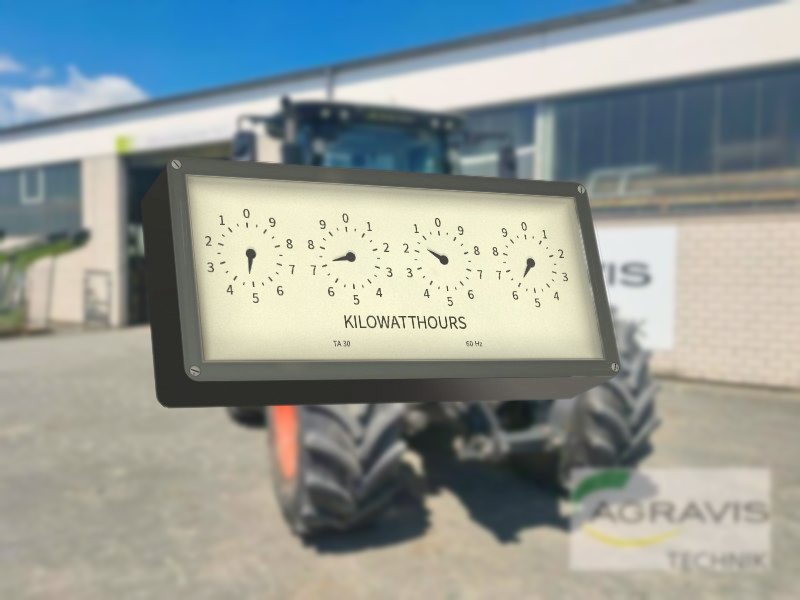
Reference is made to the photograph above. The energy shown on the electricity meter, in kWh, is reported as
4716 kWh
